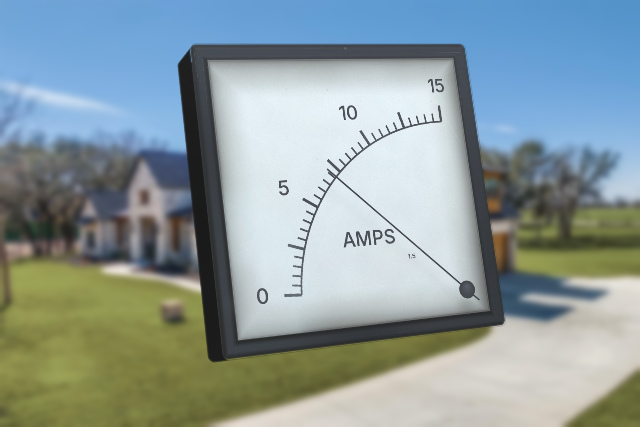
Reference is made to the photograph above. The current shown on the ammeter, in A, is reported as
7 A
